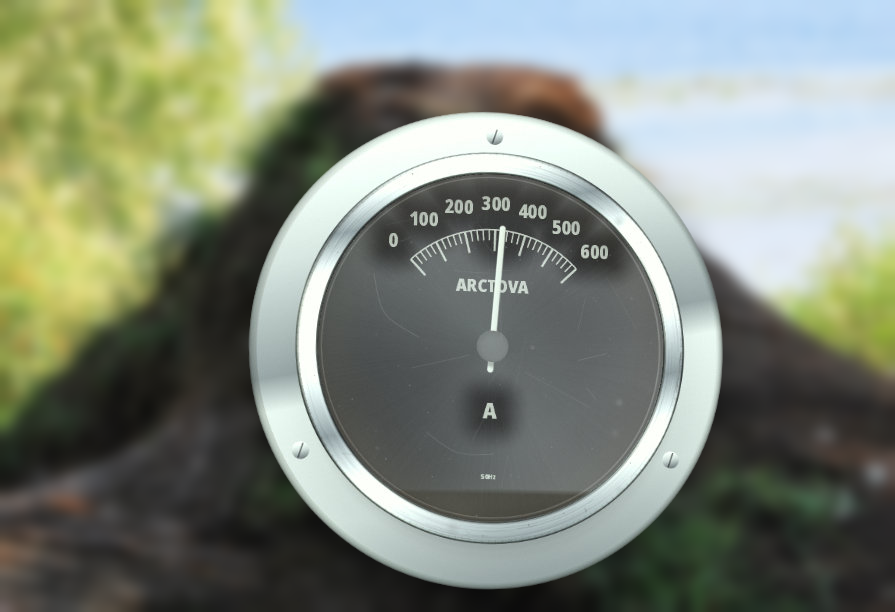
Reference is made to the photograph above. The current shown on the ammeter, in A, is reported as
320 A
